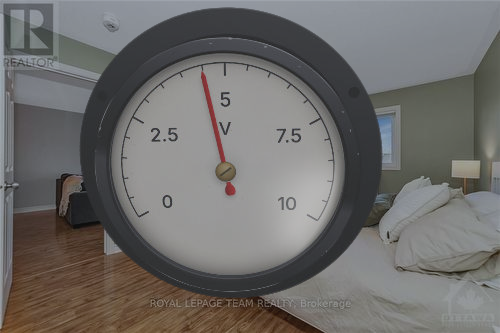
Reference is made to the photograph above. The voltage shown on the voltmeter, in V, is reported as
4.5 V
